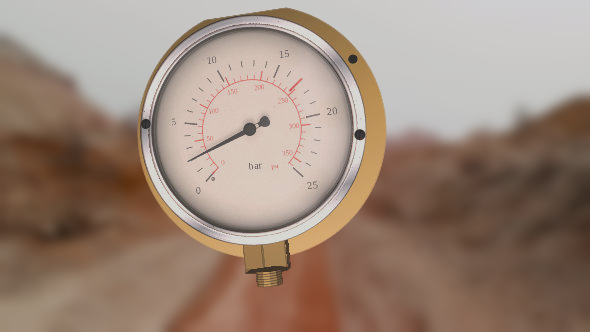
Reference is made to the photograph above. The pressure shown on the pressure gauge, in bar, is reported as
2 bar
